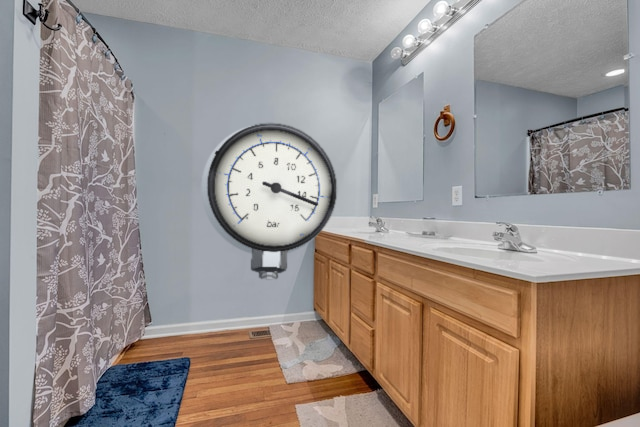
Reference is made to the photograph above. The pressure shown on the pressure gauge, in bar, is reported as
14.5 bar
